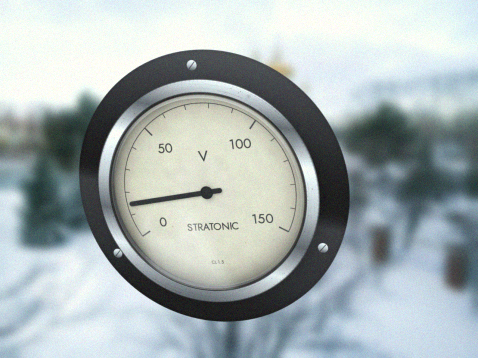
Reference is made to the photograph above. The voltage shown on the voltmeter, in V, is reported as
15 V
